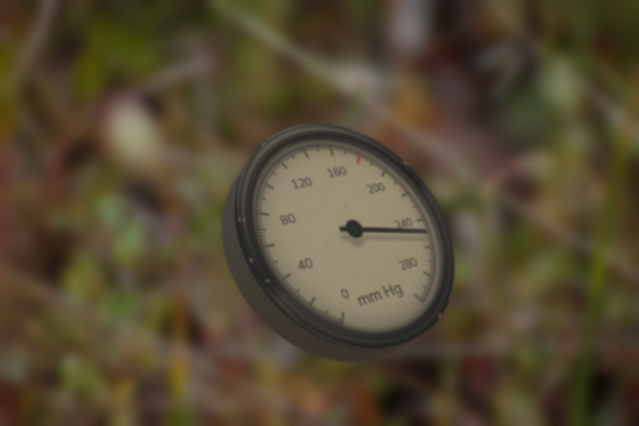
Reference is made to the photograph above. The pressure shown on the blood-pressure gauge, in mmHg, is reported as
250 mmHg
